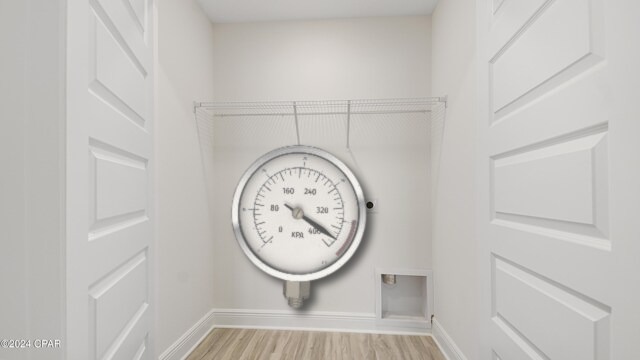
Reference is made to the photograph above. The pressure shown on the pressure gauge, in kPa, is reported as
380 kPa
